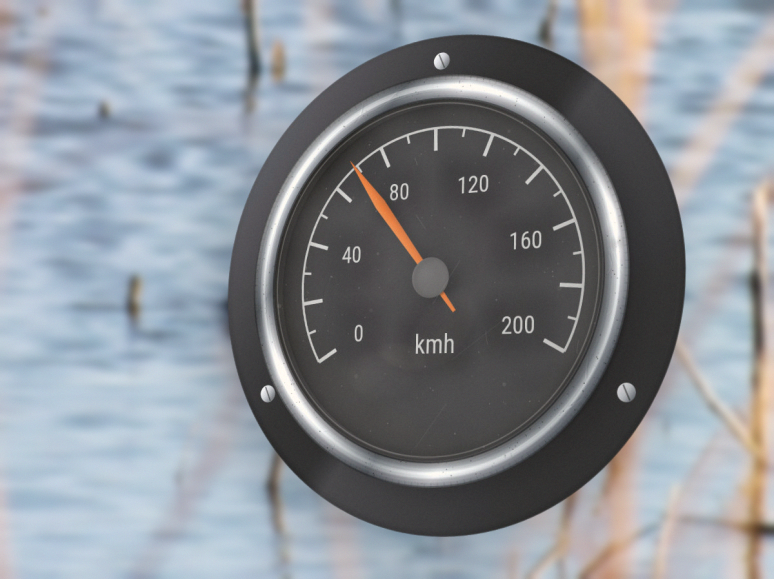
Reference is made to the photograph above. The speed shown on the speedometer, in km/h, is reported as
70 km/h
